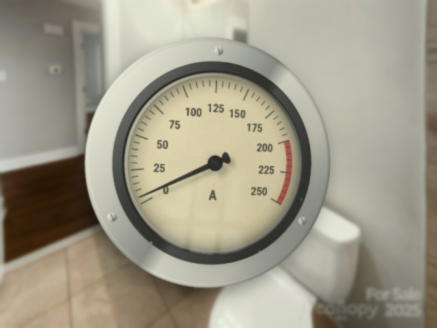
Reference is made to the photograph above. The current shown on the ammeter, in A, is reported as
5 A
